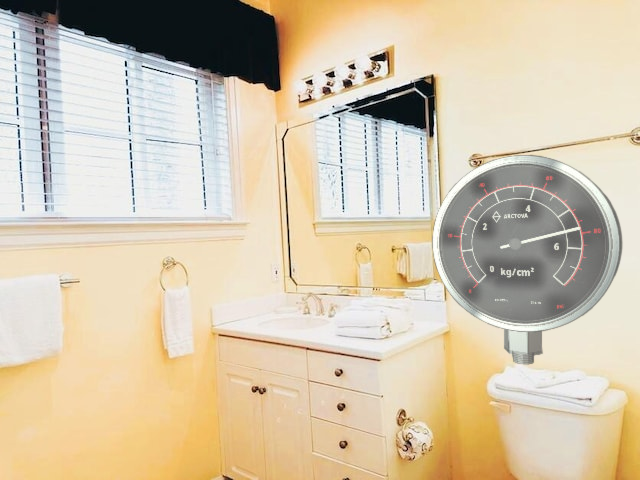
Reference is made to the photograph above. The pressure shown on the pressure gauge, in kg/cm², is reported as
5.5 kg/cm²
